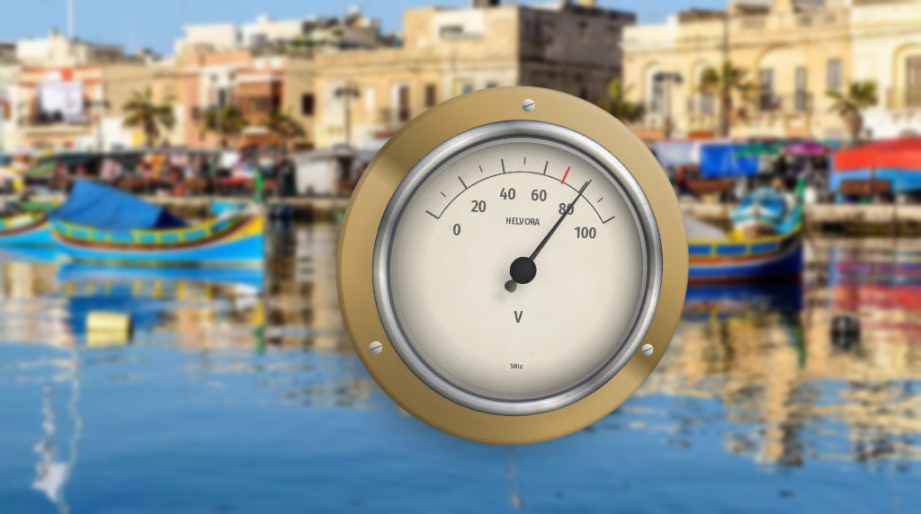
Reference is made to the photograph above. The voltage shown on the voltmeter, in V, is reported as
80 V
